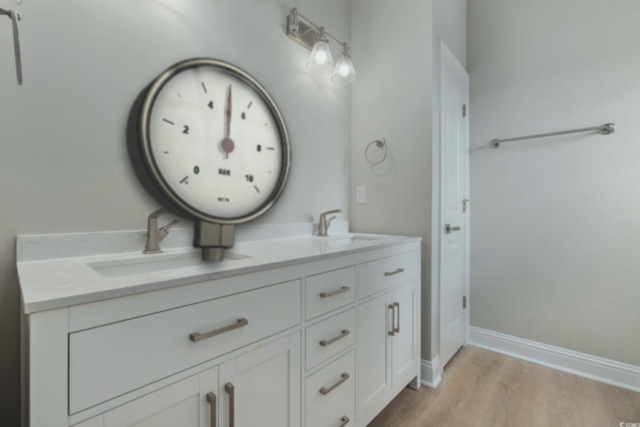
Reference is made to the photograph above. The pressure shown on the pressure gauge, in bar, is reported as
5 bar
